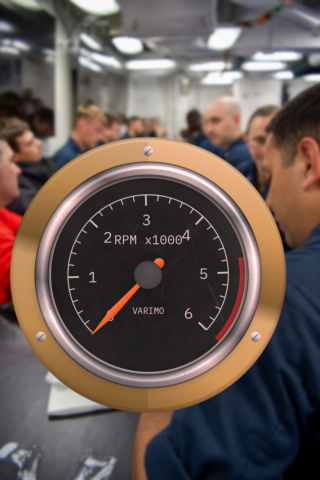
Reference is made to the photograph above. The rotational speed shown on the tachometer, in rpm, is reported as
0 rpm
